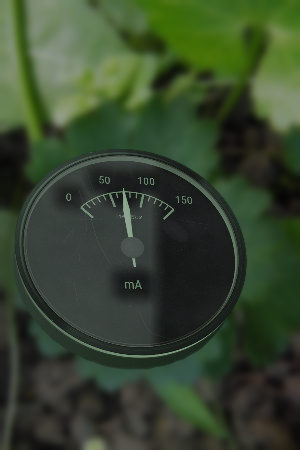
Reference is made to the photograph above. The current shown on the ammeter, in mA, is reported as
70 mA
